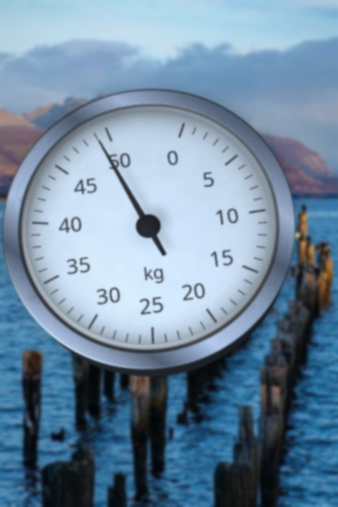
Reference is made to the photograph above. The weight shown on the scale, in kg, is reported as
49 kg
